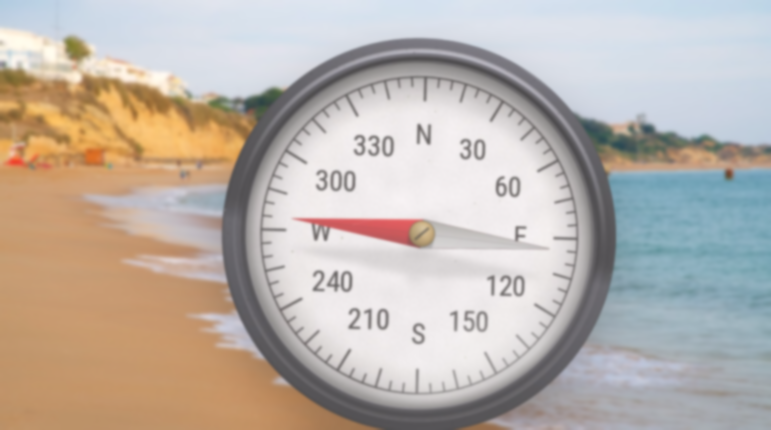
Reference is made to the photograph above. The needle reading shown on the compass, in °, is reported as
275 °
